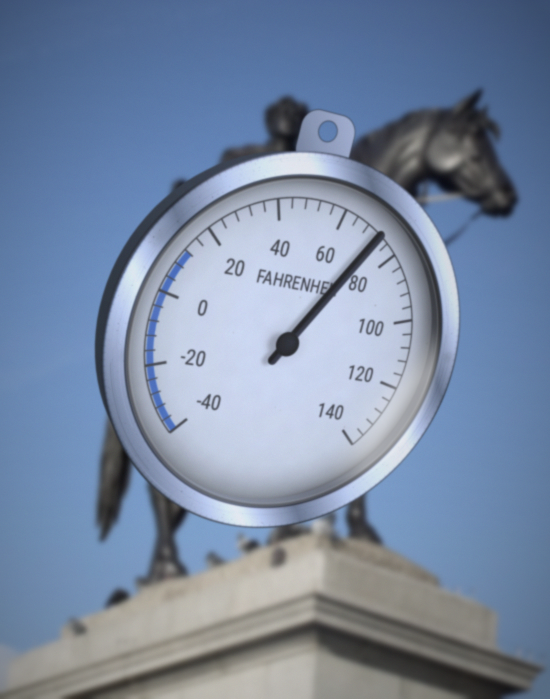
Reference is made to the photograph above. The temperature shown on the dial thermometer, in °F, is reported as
72 °F
